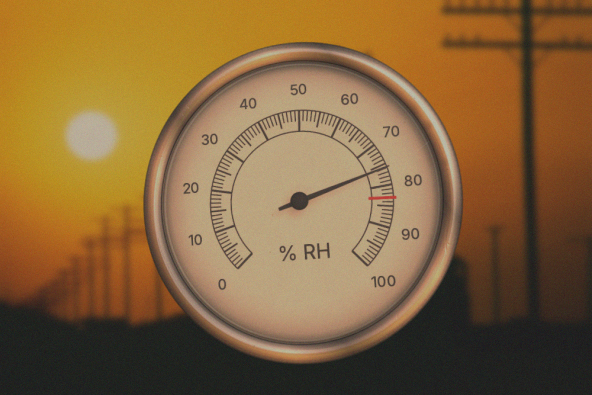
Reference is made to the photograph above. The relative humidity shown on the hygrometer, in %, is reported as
76 %
